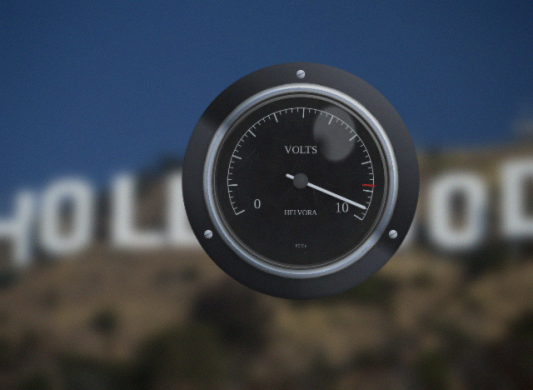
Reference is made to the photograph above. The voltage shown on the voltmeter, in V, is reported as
9.6 V
